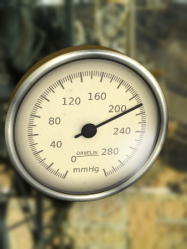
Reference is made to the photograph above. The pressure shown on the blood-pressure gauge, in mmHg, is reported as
210 mmHg
